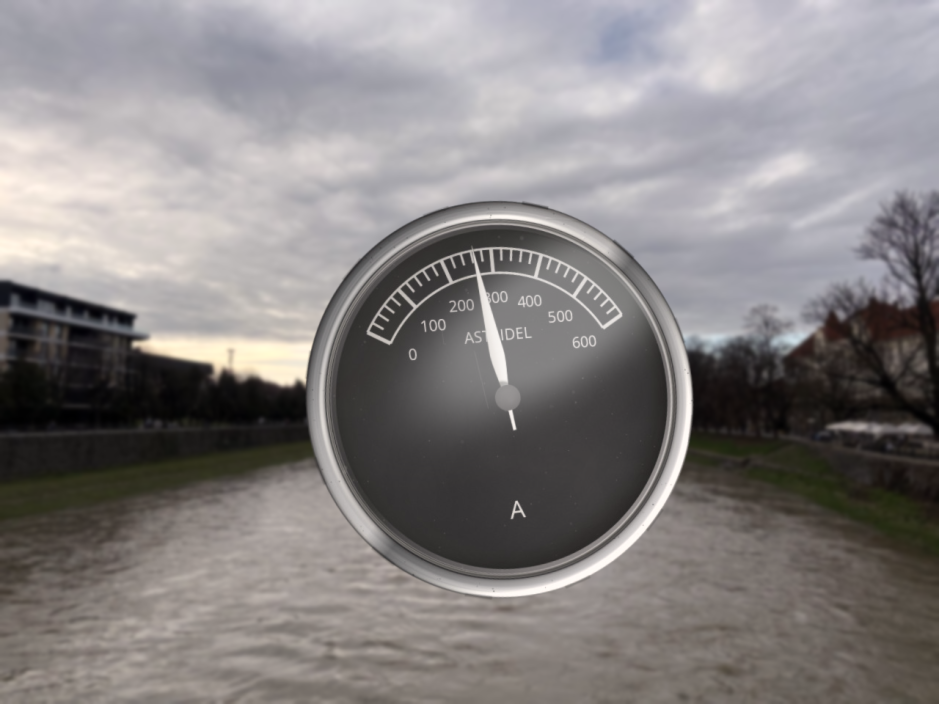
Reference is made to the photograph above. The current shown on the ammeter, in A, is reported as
260 A
